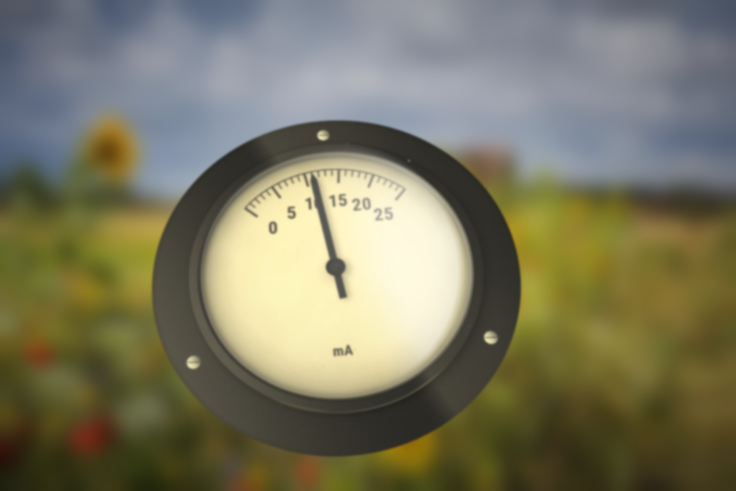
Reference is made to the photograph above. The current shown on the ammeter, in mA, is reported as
11 mA
